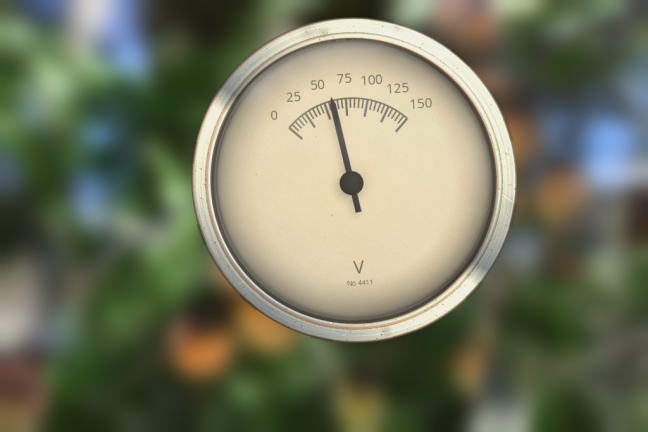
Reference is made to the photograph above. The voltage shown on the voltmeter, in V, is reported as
60 V
